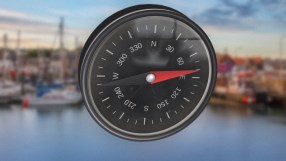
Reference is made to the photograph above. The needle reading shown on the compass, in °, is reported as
80 °
